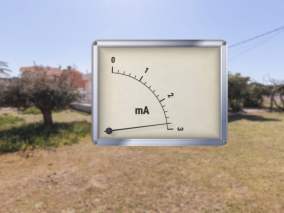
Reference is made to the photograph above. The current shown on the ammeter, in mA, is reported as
2.8 mA
